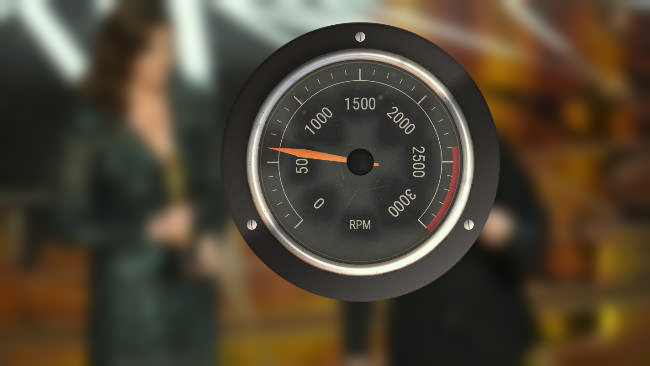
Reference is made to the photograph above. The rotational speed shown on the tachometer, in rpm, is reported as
600 rpm
